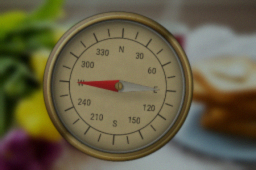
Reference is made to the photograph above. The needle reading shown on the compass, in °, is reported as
270 °
